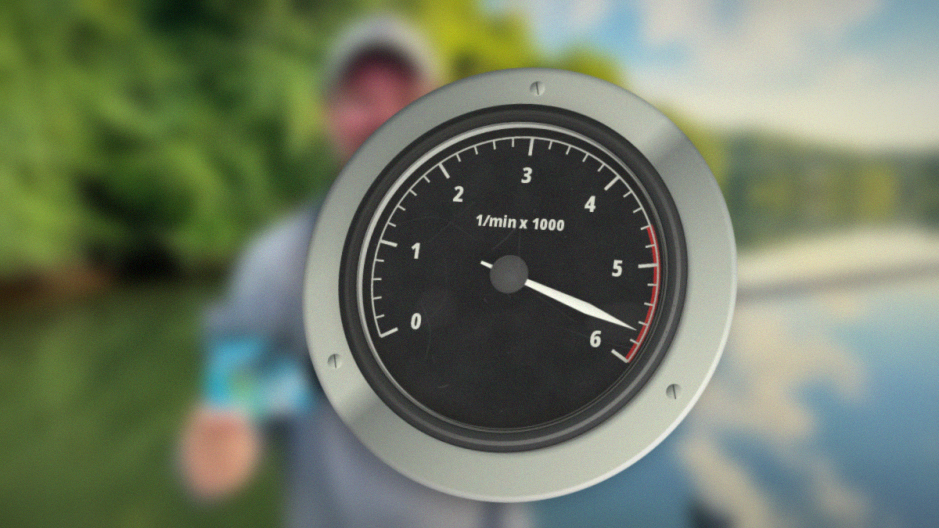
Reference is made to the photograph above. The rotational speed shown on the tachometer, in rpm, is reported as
5700 rpm
